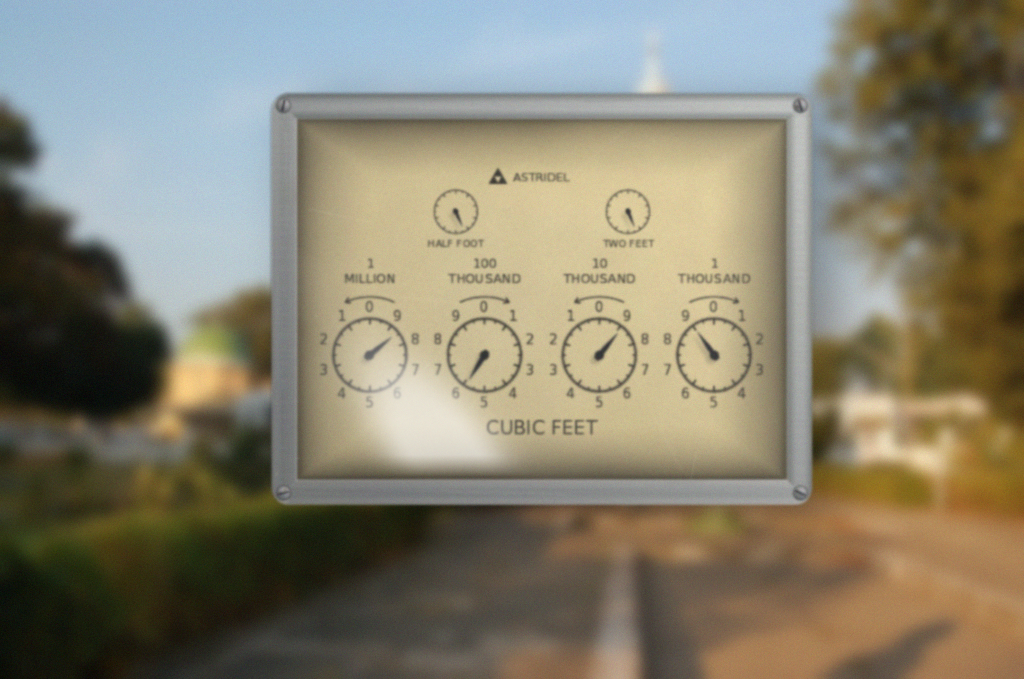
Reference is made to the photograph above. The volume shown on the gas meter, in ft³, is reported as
858900 ft³
